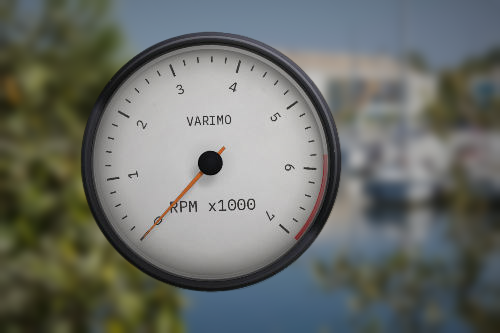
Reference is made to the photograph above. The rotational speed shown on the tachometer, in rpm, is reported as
0 rpm
